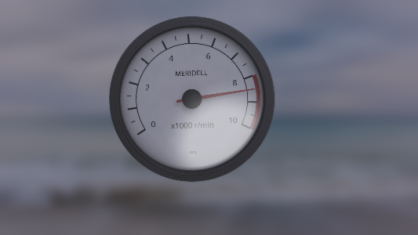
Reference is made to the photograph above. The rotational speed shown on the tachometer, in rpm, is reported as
8500 rpm
